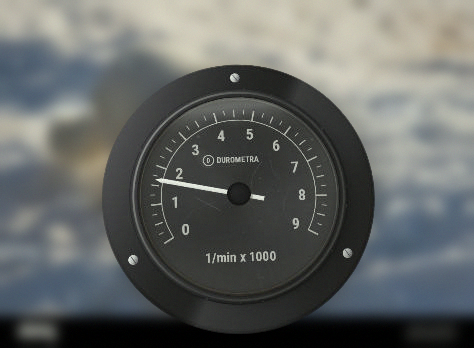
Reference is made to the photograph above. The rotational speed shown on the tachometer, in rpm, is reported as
1625 rpm
